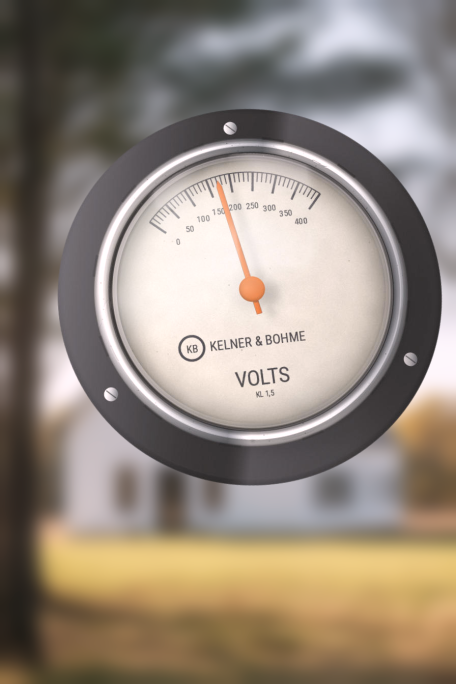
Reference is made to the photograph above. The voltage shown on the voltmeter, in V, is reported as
170 V
